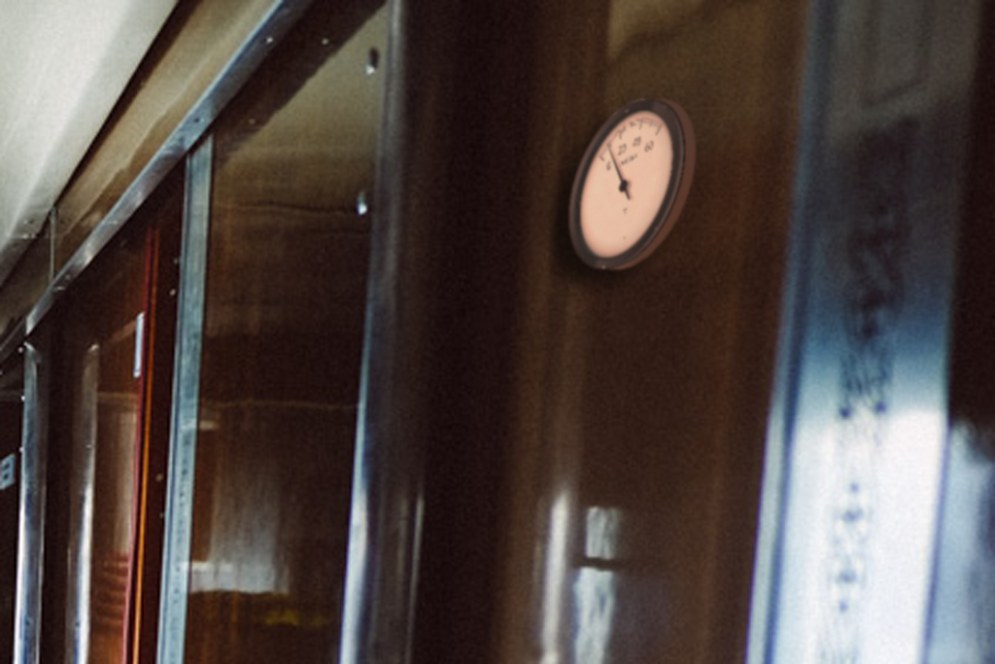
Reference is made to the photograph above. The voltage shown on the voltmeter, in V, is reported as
10 V
